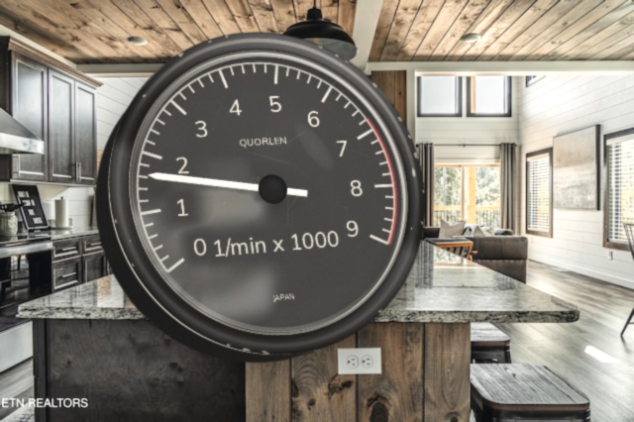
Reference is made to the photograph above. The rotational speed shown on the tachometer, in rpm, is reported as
1600 rpm
